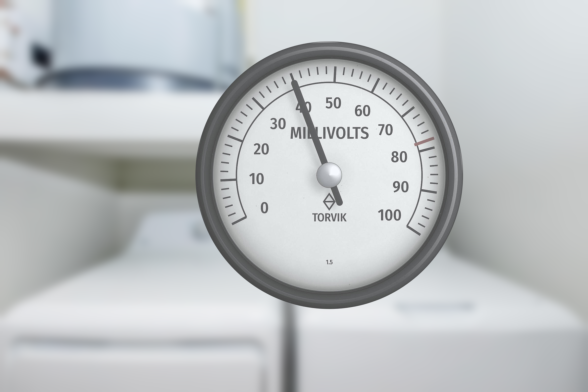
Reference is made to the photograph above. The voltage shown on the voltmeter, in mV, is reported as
40 mV
